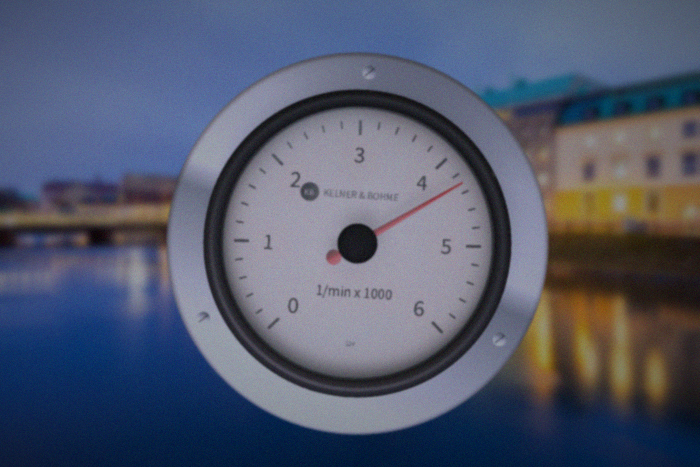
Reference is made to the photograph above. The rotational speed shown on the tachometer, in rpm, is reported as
4300 rpm
